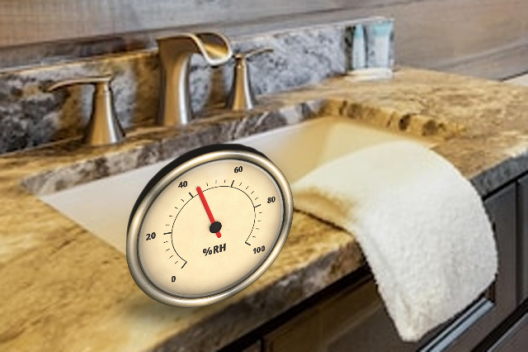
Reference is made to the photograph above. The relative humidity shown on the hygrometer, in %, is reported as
44 %
